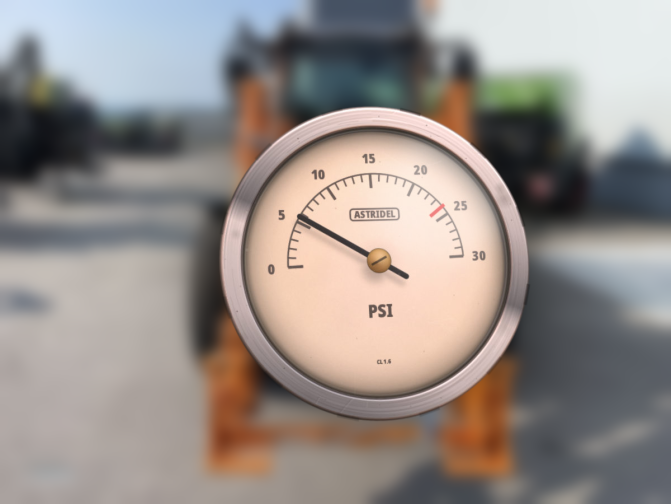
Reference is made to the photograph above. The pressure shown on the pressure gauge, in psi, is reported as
5.5 psi
